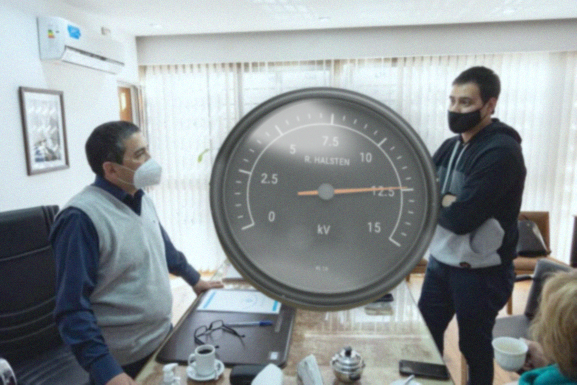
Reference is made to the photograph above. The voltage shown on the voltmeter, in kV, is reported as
12.5 kV
